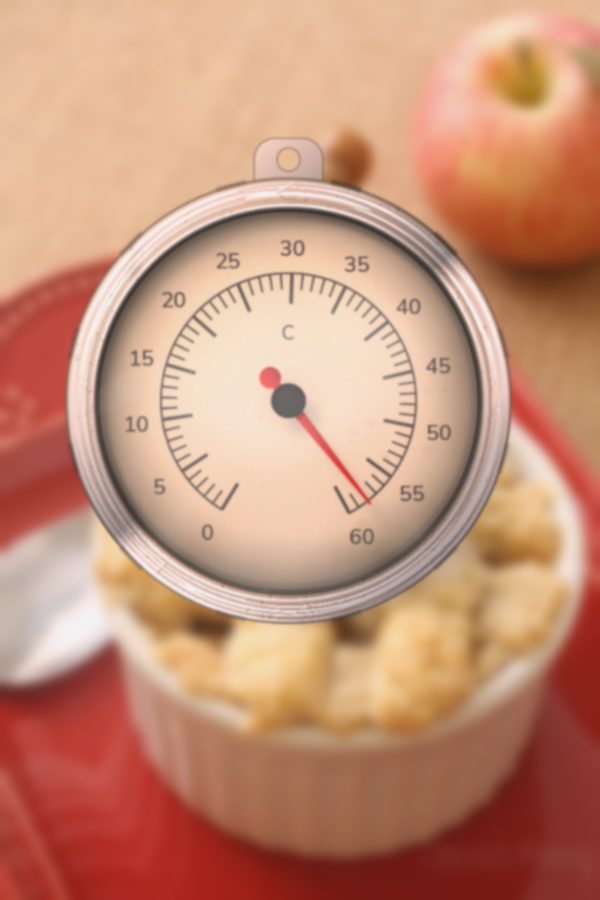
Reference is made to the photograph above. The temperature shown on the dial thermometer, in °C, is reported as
58 °C
